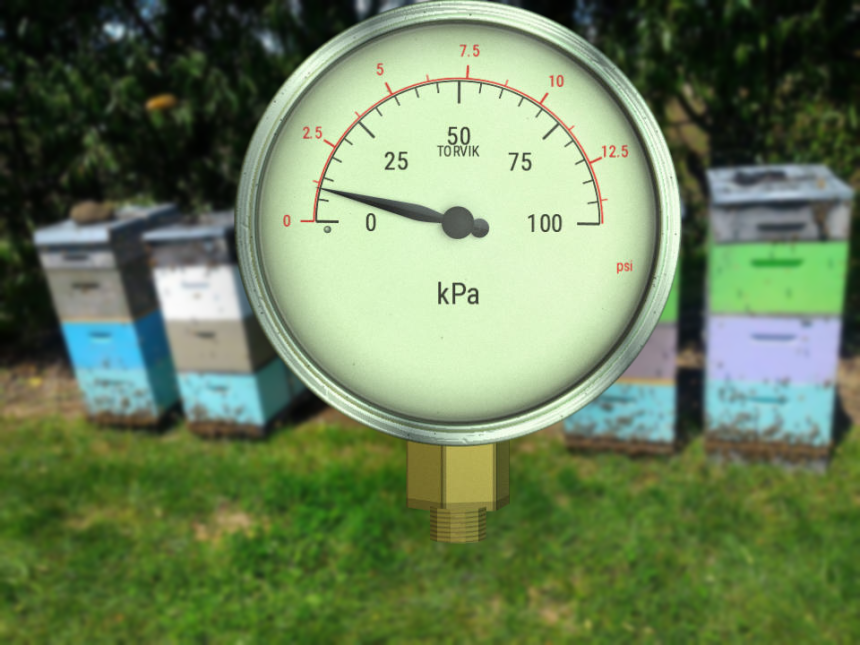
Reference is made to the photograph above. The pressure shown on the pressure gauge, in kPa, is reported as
7.5 kPa
